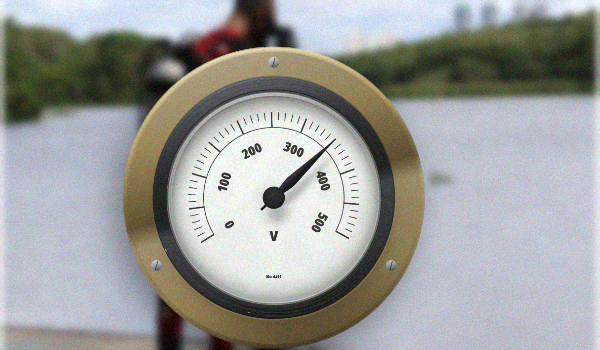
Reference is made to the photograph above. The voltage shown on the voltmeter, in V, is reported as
350 V
